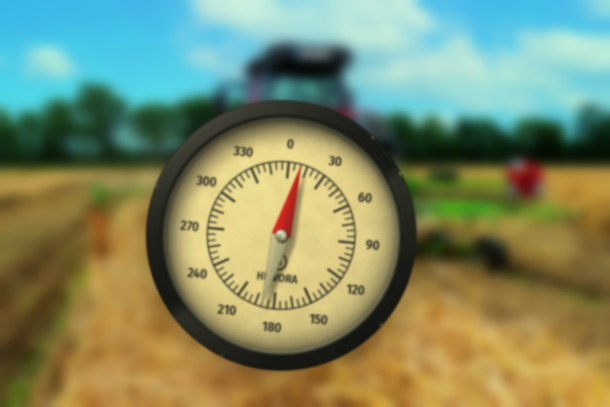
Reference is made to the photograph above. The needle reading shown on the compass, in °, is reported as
10 °
